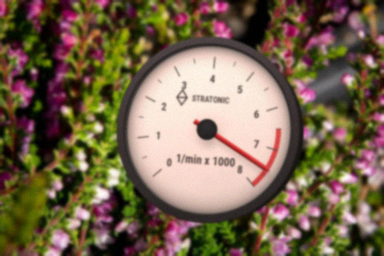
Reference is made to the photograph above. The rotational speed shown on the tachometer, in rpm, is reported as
7500 rpm
